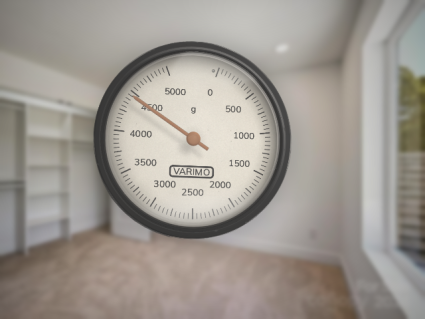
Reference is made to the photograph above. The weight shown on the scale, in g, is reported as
4450 g
